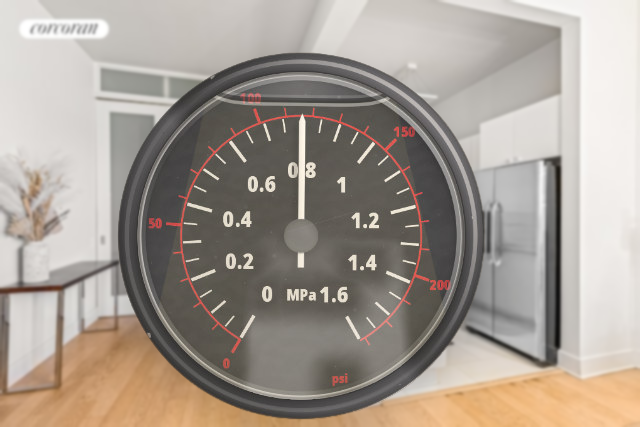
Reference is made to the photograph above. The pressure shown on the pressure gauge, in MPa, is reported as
0.8 MPa
